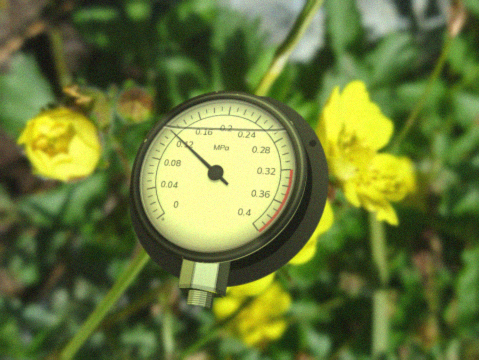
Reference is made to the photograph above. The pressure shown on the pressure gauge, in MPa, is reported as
0.12 MPa
